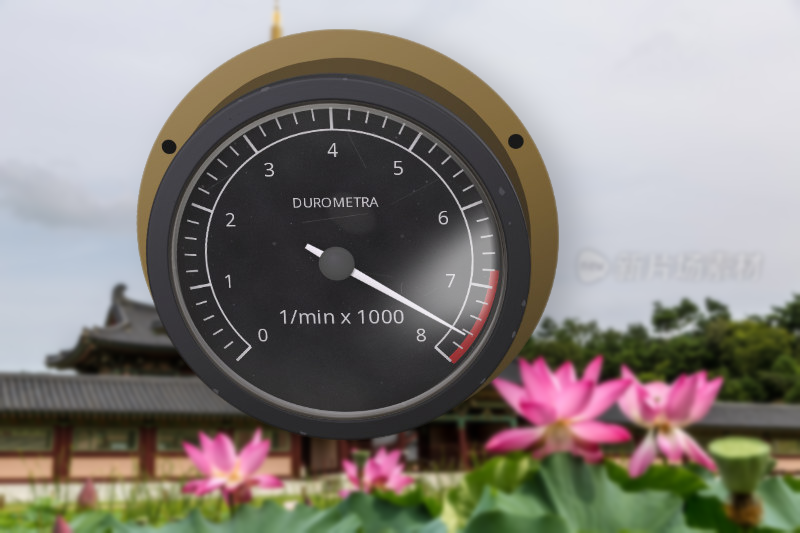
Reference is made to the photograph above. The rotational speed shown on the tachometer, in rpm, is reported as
7600 rpm
